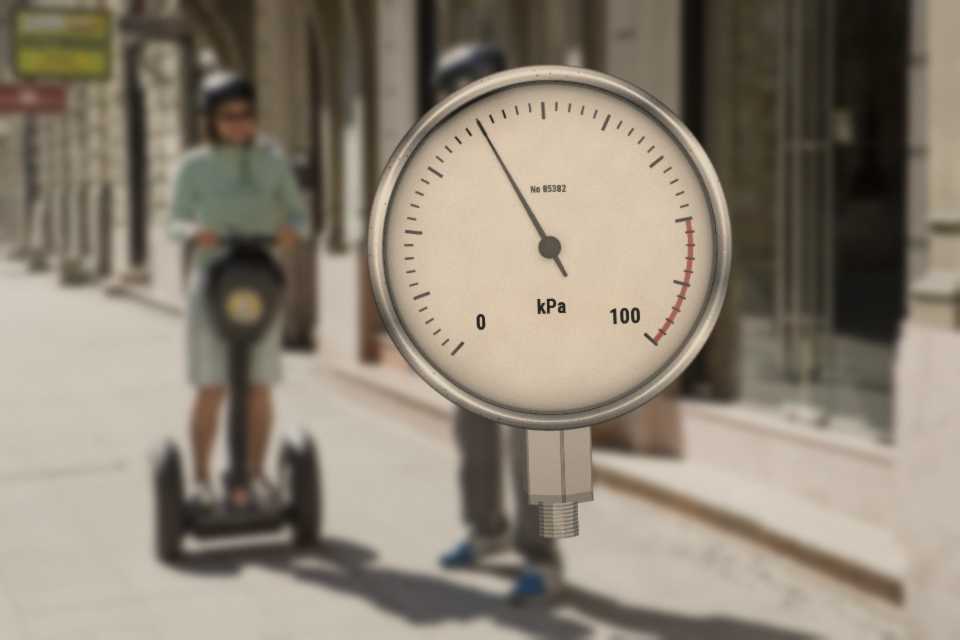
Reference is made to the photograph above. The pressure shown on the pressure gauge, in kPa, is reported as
40 kPa
